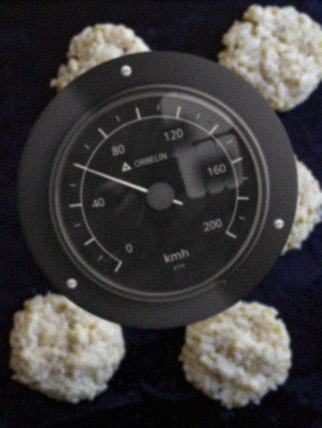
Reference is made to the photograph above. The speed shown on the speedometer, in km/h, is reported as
60 km/h
